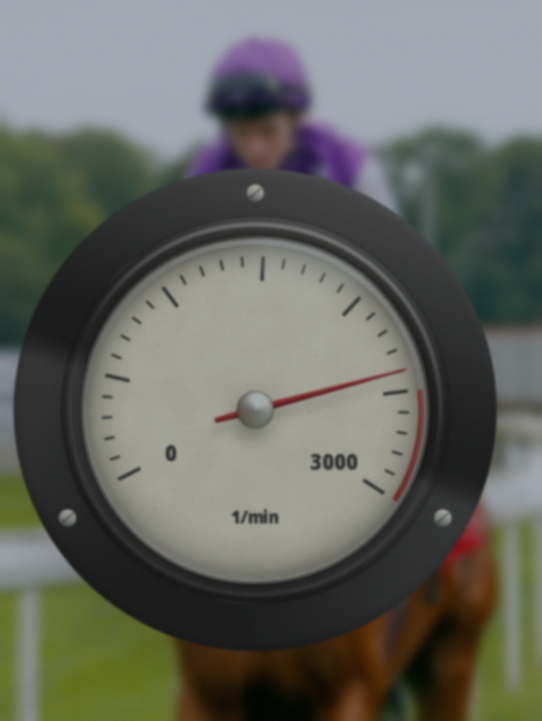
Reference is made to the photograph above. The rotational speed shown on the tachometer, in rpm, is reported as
2400 rpm
